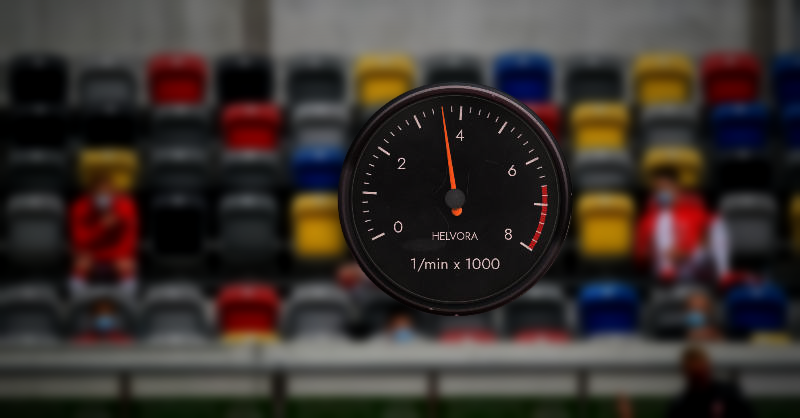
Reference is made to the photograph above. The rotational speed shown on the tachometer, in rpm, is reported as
3600 rpm
